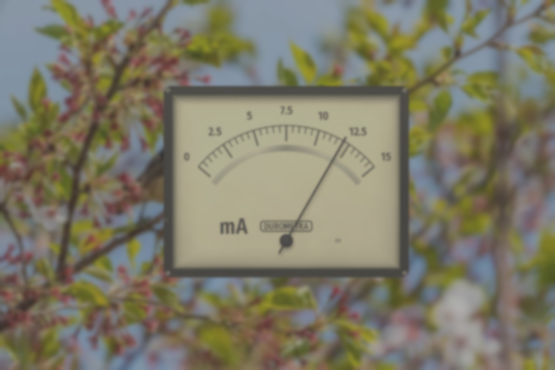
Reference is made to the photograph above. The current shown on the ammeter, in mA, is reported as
12 mA
